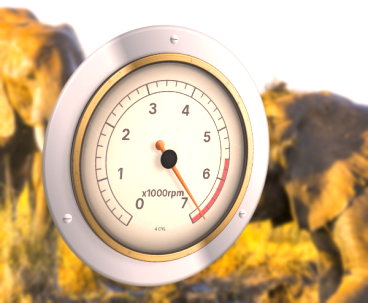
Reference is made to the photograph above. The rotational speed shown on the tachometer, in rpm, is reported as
6800 rpm
